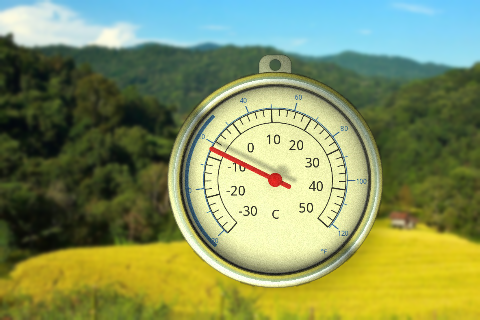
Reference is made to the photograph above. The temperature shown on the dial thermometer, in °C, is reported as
-8 °C
